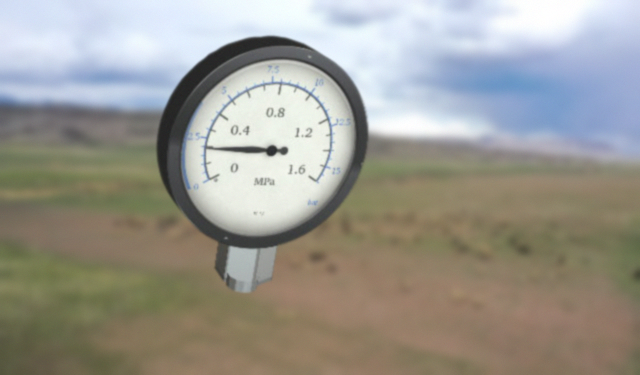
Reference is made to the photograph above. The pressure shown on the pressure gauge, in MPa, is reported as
0.2 MPa
